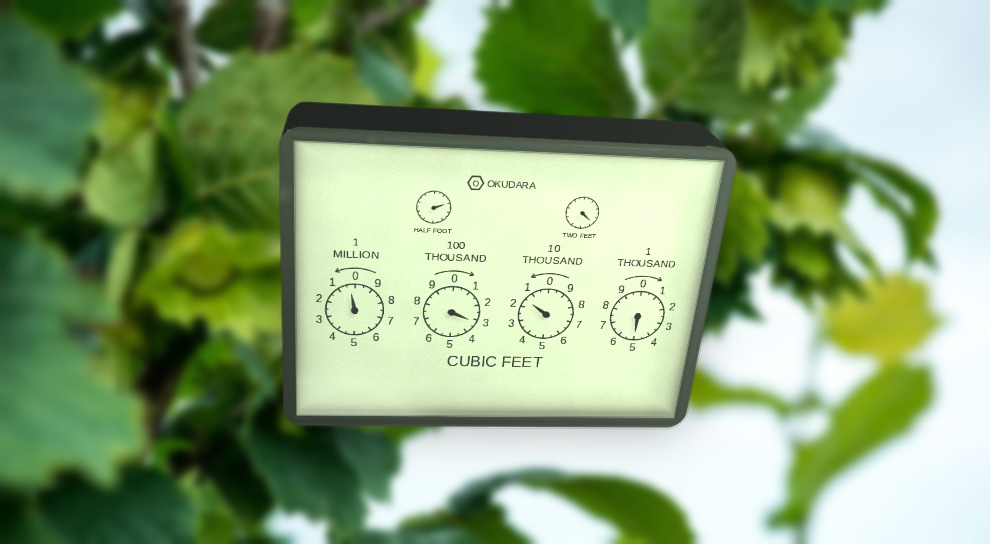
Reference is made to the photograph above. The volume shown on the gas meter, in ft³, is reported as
31500 ft³
